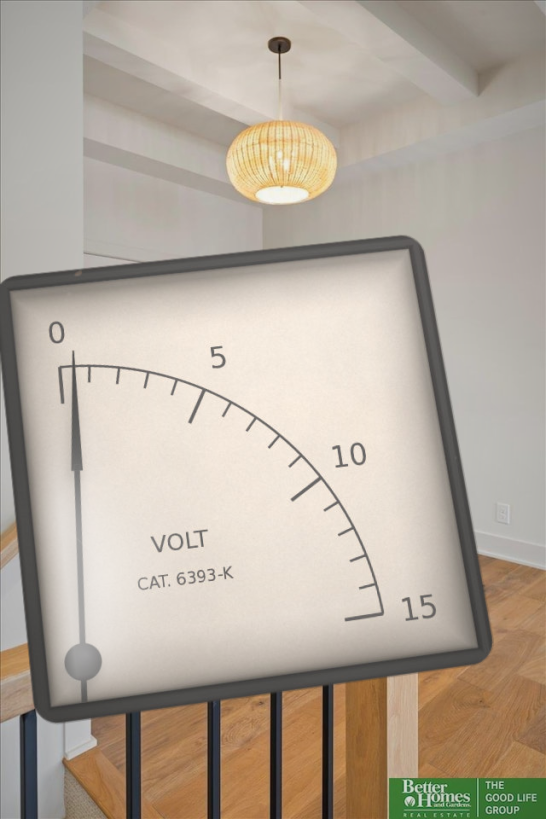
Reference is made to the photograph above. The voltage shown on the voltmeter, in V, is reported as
0.5 V
